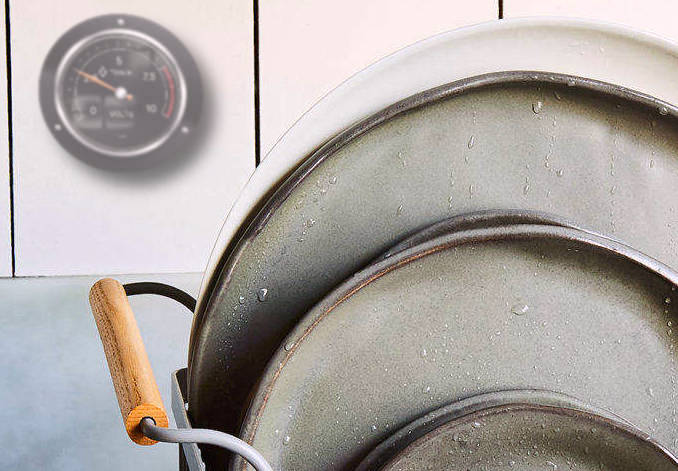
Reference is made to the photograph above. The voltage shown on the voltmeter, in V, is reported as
2.5 V
